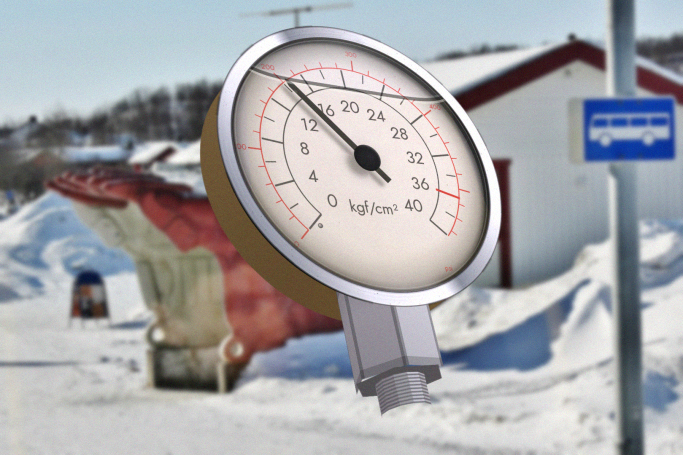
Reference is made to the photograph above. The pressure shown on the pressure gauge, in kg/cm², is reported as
14 kg/cm²
